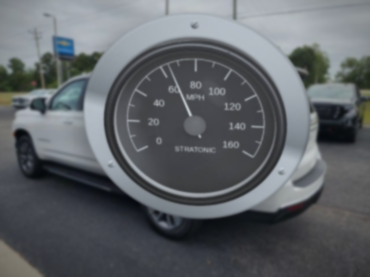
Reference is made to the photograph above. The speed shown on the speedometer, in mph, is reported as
65 mph
